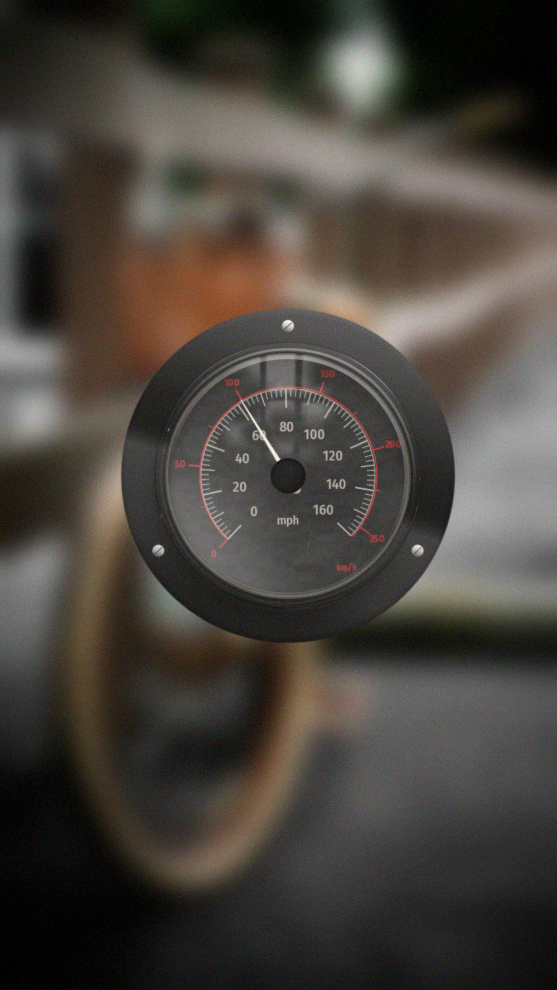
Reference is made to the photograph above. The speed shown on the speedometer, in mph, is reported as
62 mph
